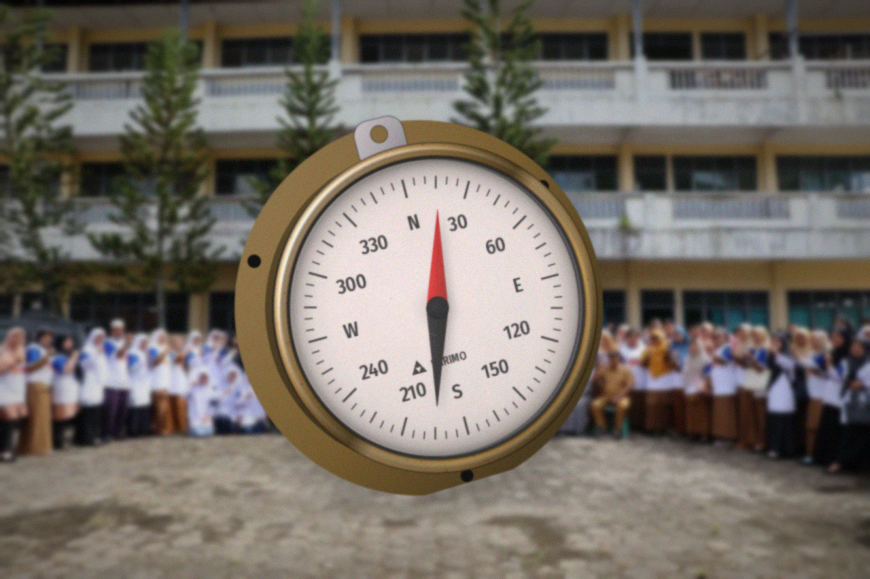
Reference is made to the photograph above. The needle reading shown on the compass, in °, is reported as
15 °
